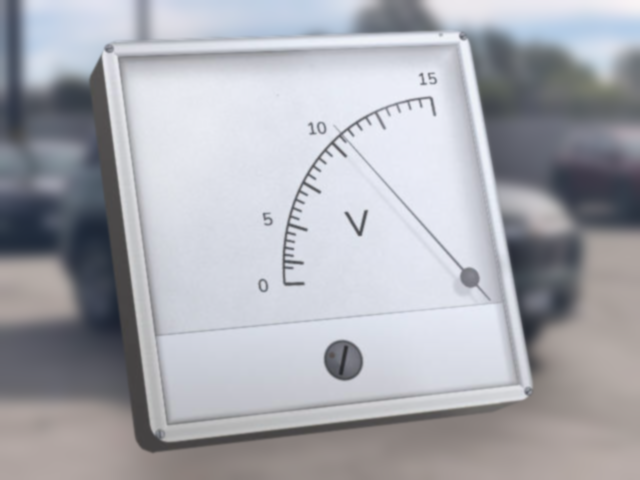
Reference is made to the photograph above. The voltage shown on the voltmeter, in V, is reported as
10.5 V
